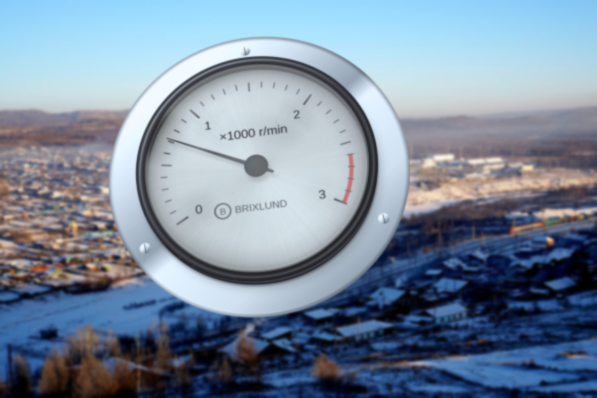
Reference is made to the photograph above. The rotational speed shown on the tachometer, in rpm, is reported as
700 rpm
